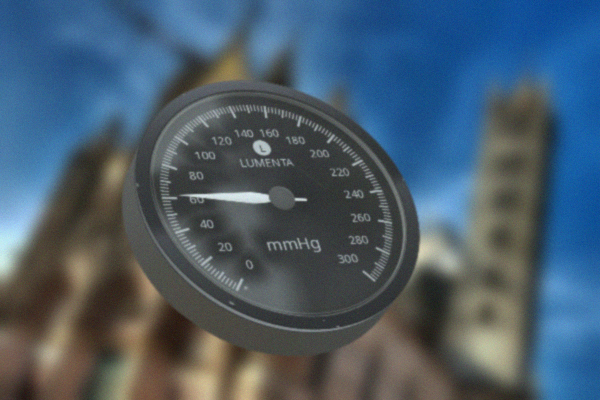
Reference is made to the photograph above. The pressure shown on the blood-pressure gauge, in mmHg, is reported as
60 mmHg
